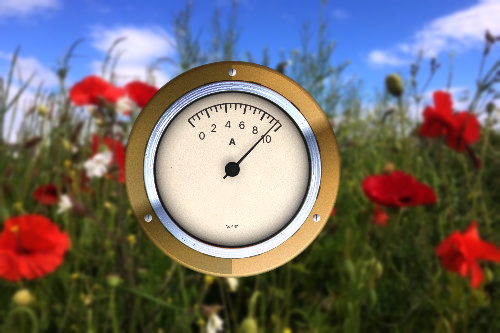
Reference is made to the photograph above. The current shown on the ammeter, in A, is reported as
9.5 A
